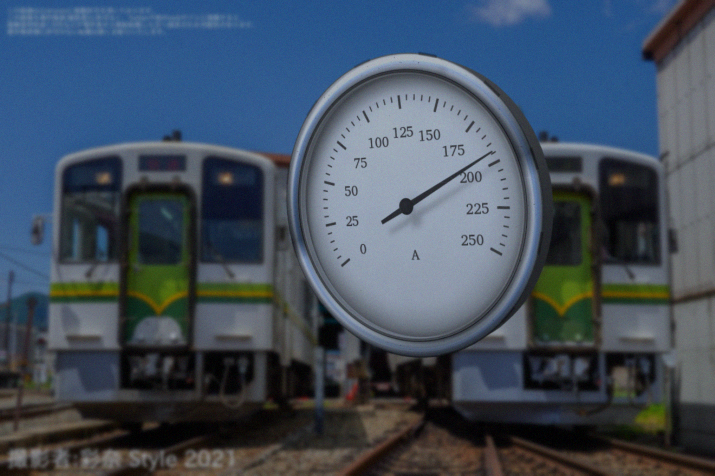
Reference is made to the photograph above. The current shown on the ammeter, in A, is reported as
195 A
